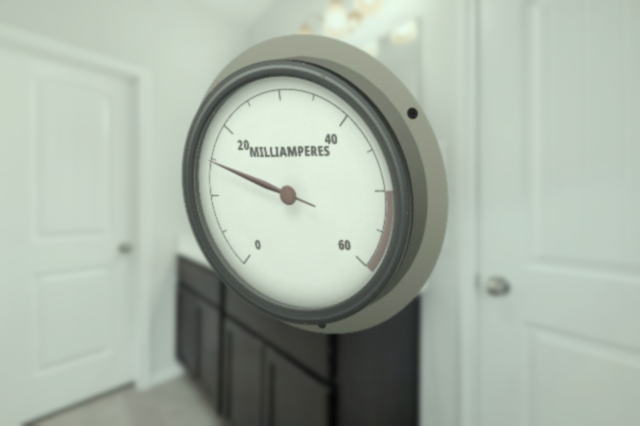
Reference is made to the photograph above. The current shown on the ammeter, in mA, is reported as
15 mA
